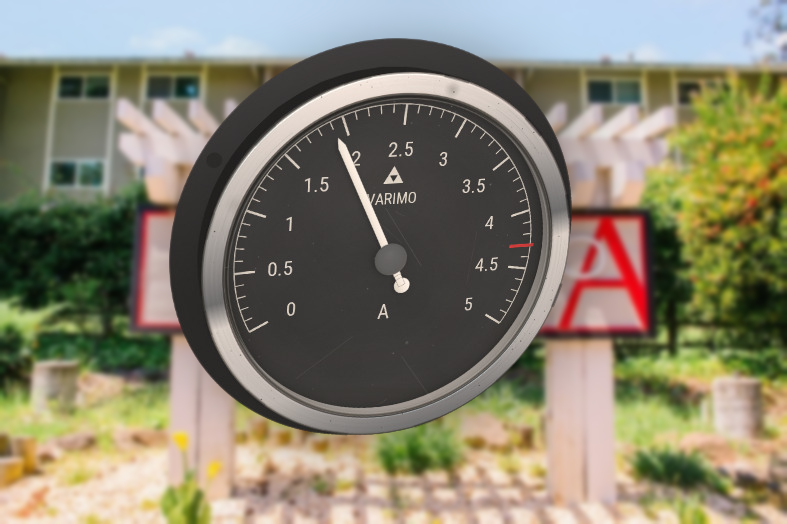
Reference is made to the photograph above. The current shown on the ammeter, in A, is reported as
1.9 A
